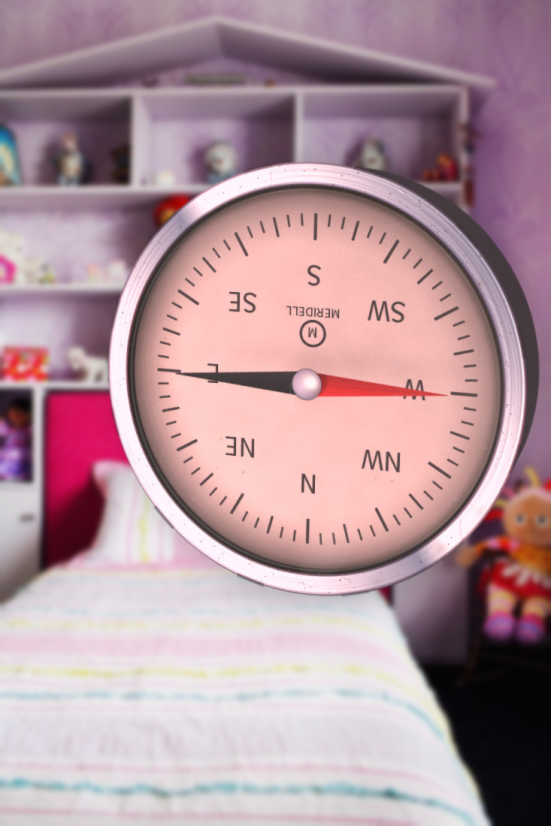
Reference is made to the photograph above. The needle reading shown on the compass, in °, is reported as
270 °
